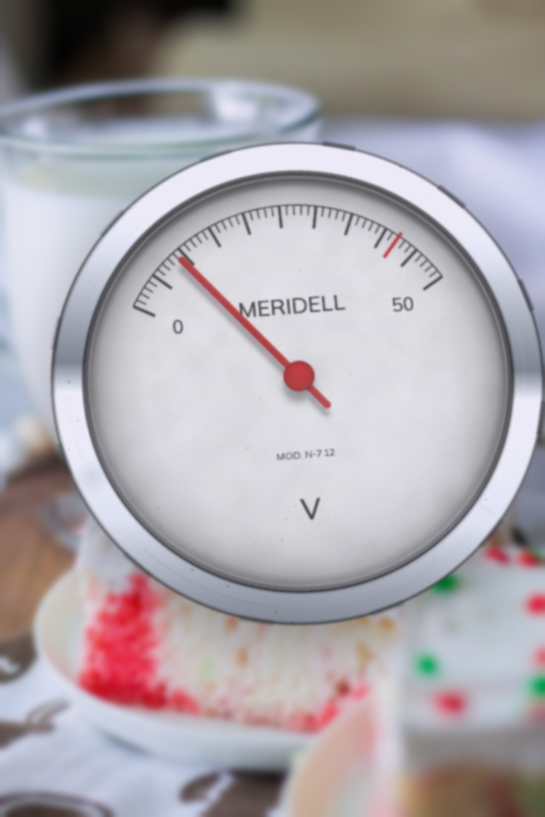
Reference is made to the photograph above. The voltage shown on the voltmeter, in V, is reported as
9 V
